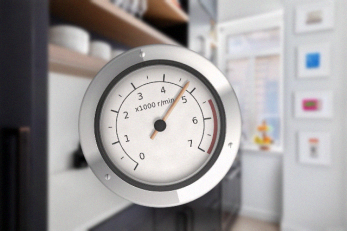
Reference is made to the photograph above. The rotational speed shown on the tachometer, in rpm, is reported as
4750 rpm
